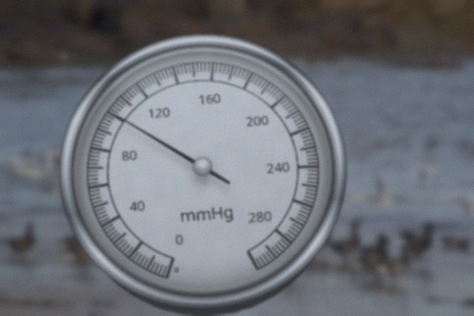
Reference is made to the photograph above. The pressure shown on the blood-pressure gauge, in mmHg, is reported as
100 mmHg
